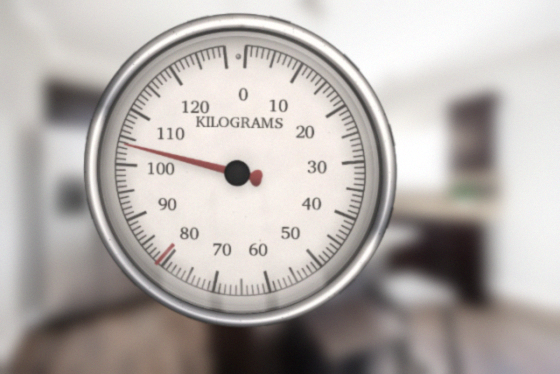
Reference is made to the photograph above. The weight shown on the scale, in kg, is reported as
104 kg
